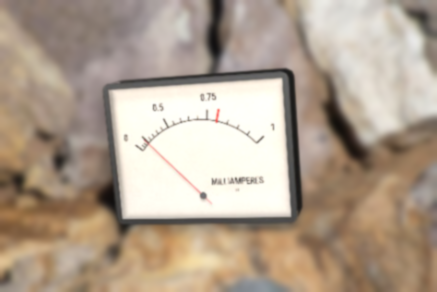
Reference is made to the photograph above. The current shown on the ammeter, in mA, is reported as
0.25 mA
